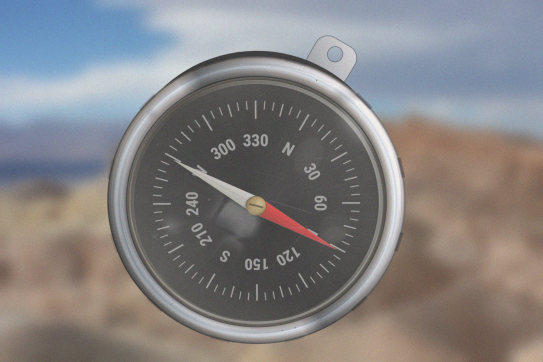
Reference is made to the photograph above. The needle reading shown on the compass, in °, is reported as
90 °
